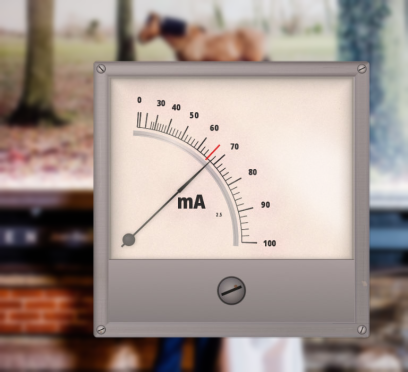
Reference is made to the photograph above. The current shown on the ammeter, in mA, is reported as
68 mA
